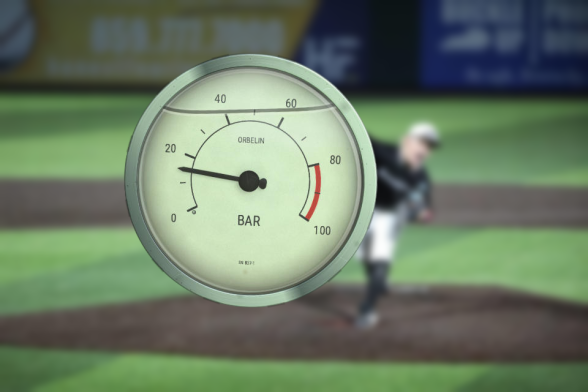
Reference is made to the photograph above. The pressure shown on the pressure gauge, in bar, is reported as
15 bar
